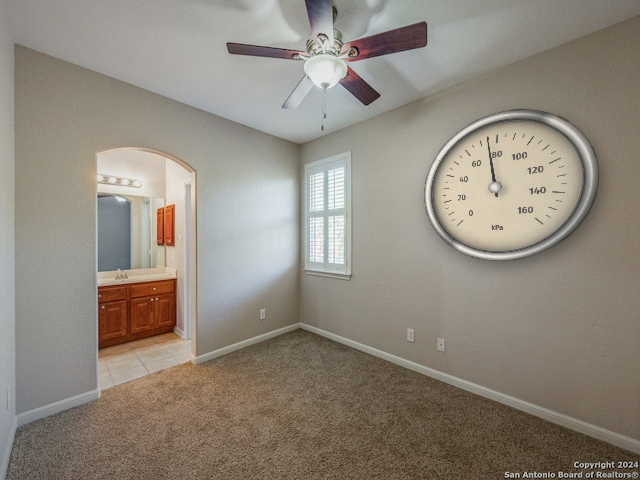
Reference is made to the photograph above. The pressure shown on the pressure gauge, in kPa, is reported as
75 kPa
